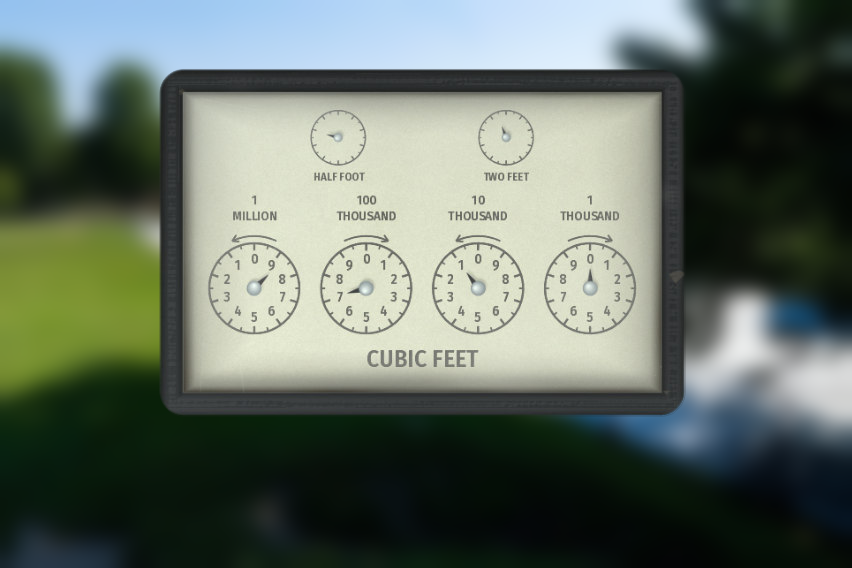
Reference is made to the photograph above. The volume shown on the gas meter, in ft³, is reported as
871000 ft³
